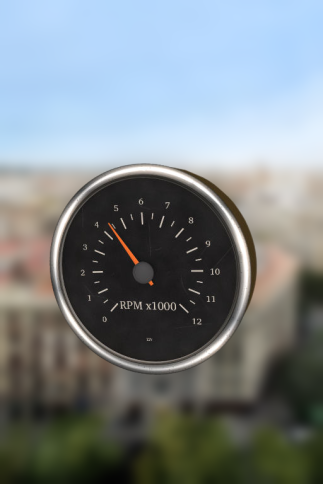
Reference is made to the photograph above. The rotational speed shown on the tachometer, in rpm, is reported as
4500 rpm
